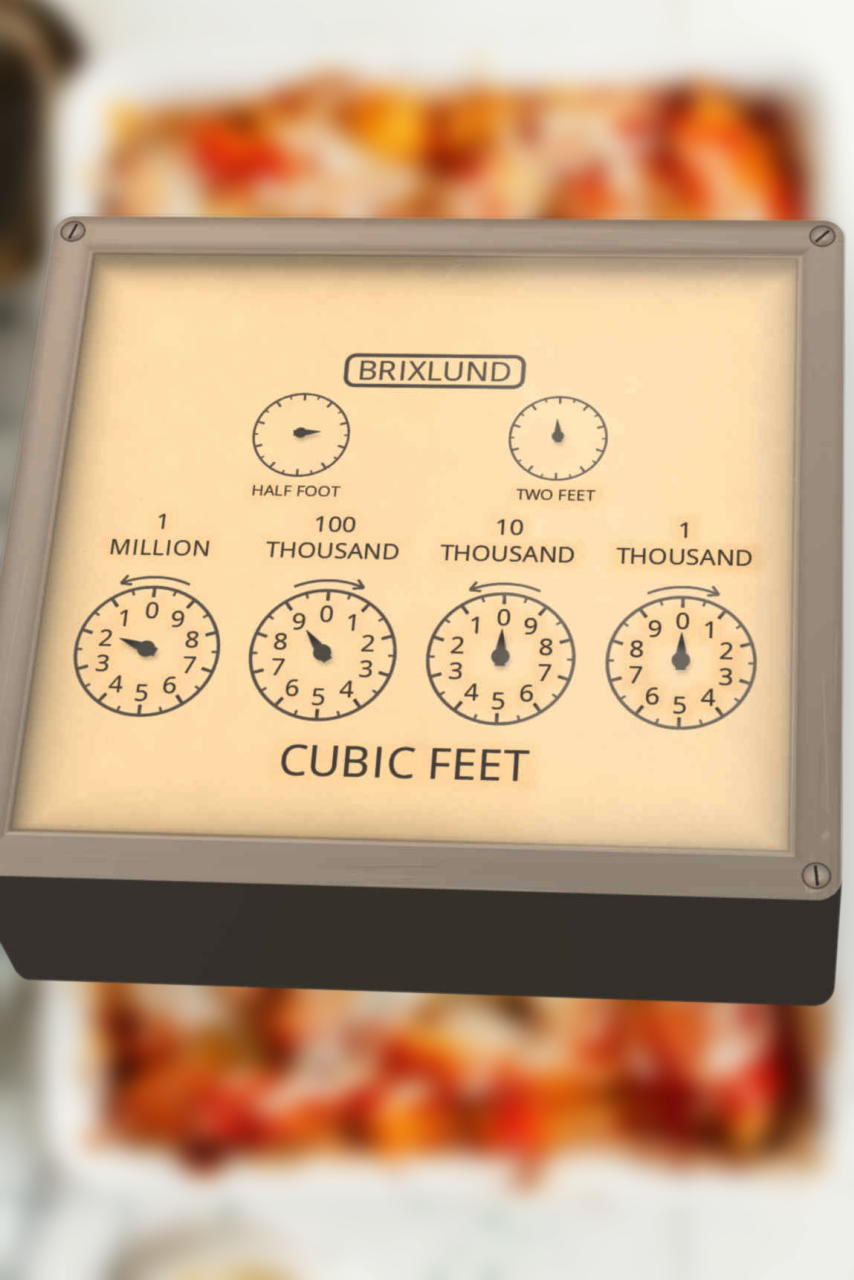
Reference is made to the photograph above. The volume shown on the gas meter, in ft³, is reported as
190000 ft³
